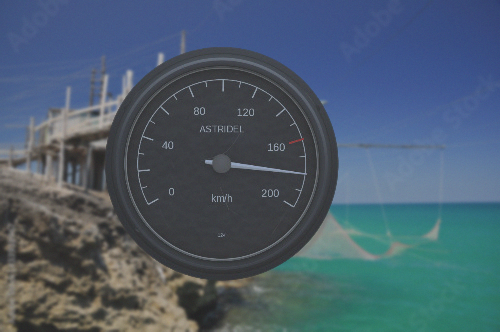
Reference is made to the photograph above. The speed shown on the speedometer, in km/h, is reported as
180 km/h
